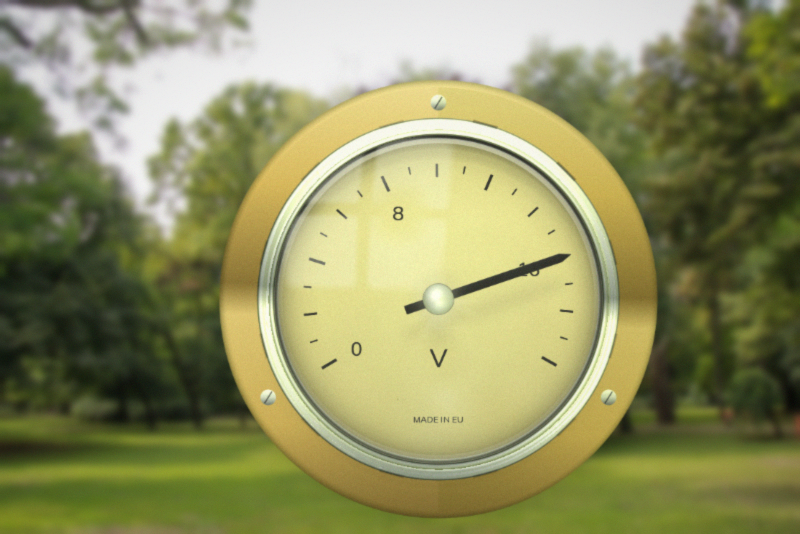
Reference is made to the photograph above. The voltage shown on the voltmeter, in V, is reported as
16 V
